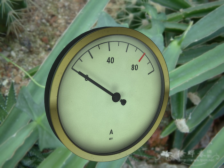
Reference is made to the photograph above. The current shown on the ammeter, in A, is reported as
0 A
